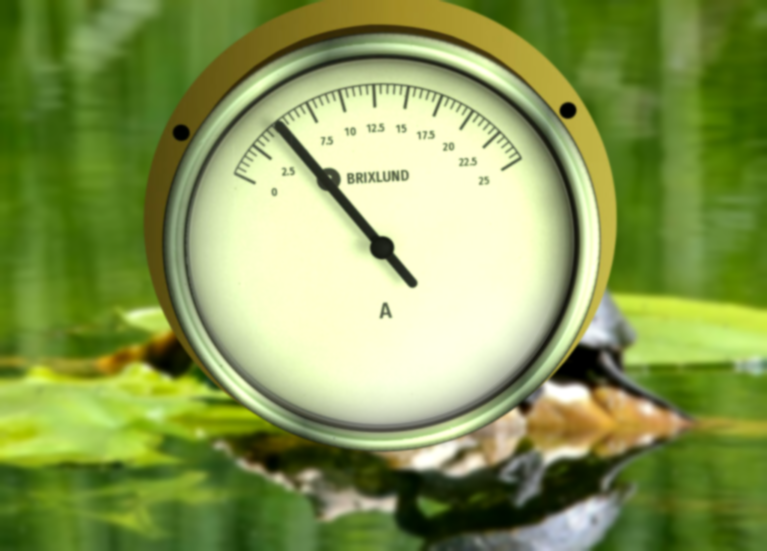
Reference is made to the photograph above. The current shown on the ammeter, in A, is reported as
5 A
